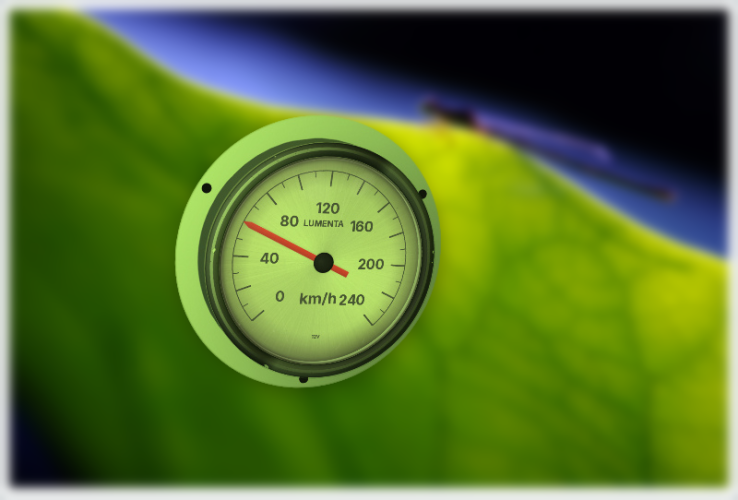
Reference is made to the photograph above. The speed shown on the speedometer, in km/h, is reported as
60 km/h
